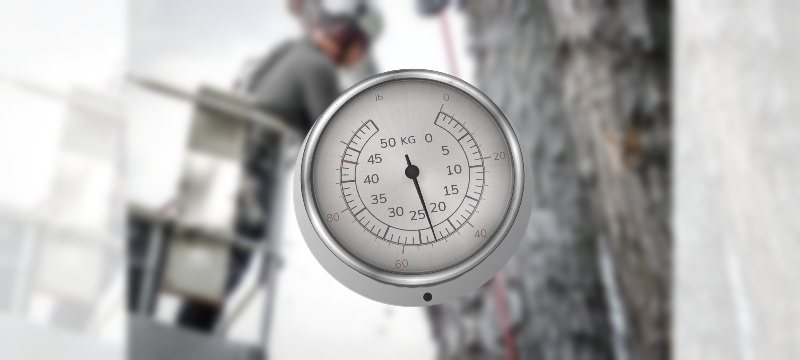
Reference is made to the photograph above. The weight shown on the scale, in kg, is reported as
23 kg
